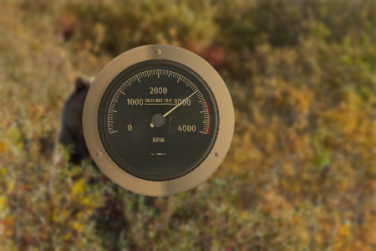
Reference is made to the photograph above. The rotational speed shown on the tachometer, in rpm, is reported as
3000 rpm
